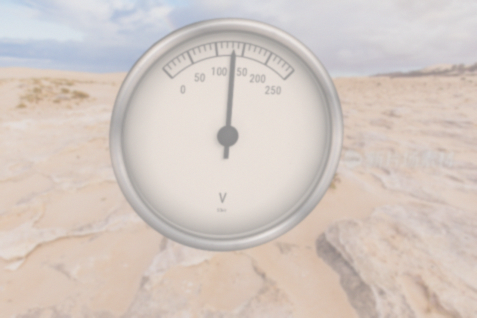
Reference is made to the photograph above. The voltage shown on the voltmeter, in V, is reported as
130 V
